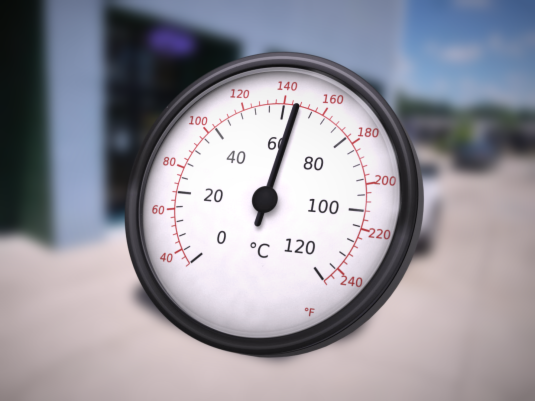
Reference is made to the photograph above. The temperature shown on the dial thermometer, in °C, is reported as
64 °C
